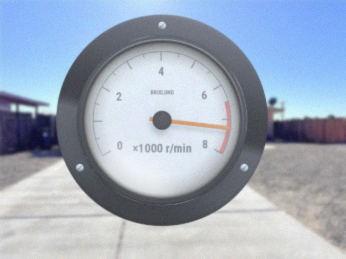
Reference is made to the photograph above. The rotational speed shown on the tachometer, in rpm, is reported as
7250 rpm
